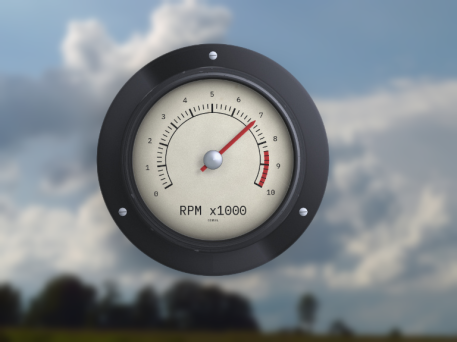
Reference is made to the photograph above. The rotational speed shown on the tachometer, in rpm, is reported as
7000 rpm
